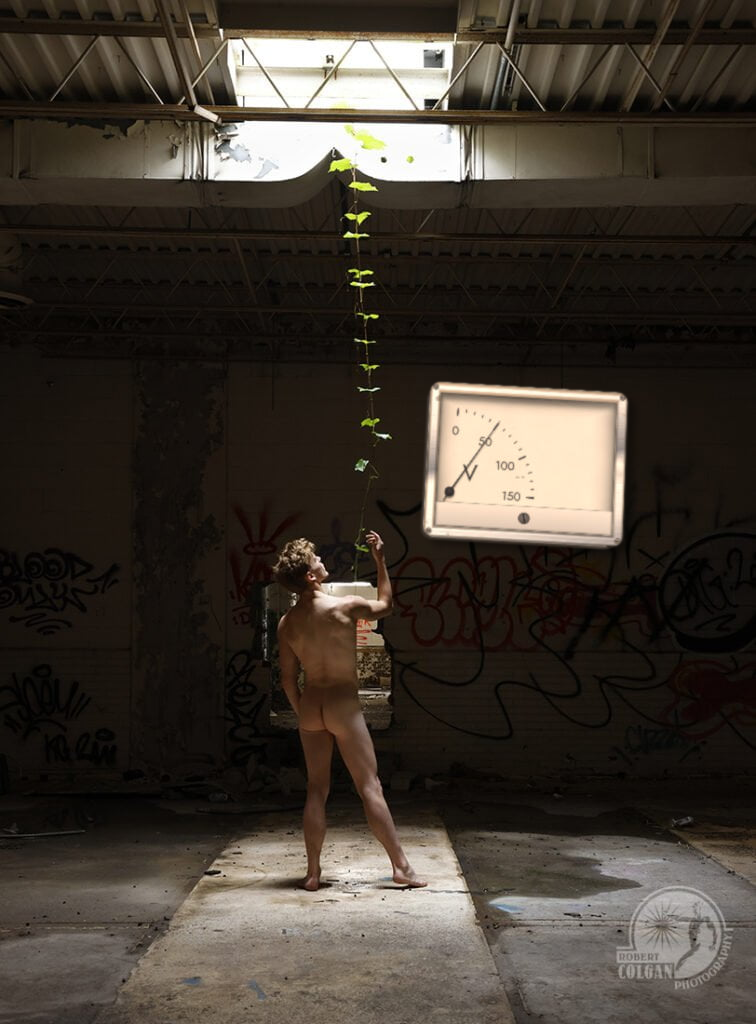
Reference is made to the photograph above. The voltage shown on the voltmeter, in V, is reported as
50 V
